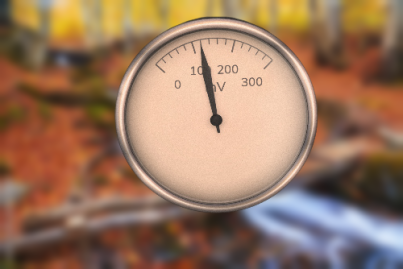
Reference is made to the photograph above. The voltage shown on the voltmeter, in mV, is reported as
120 mV
